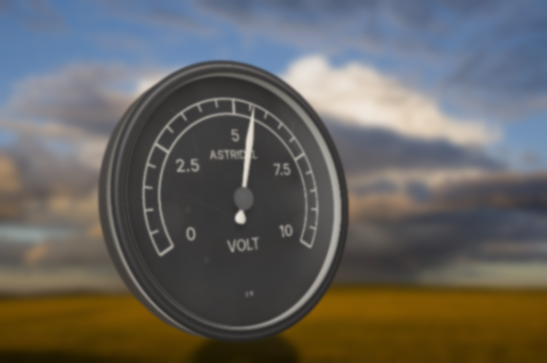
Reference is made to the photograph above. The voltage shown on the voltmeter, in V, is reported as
5.5 V
